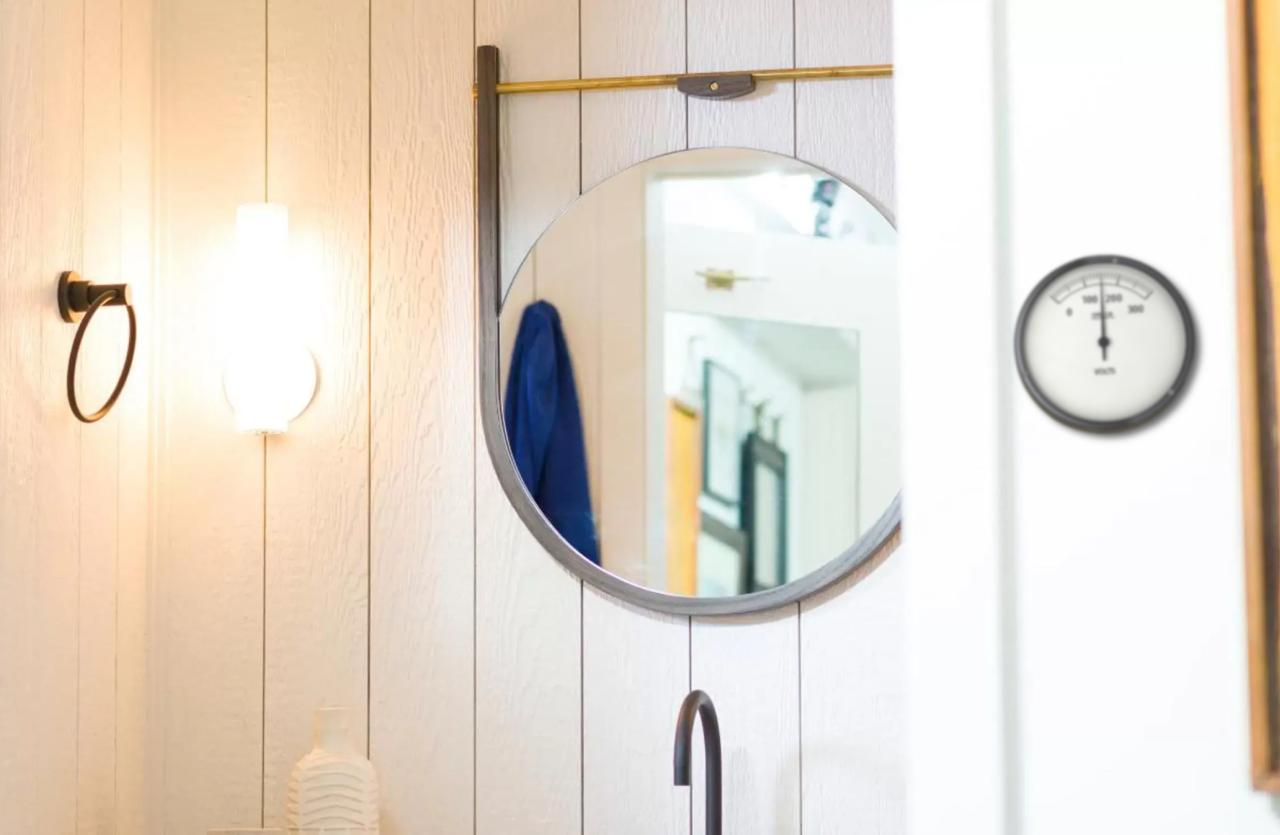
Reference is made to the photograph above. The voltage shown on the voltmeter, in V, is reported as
150 V
